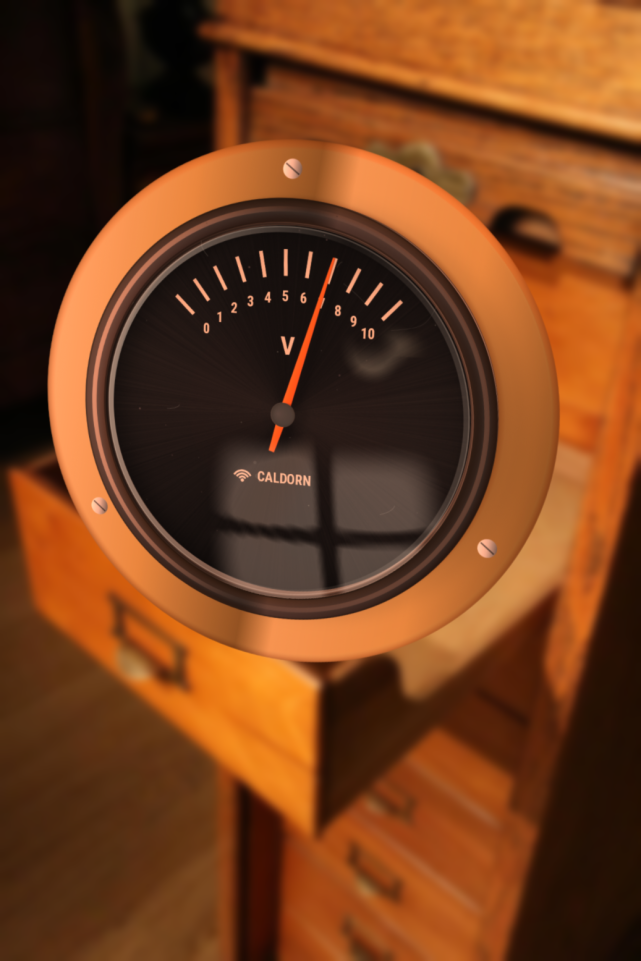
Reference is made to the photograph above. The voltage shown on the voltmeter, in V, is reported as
7 V
